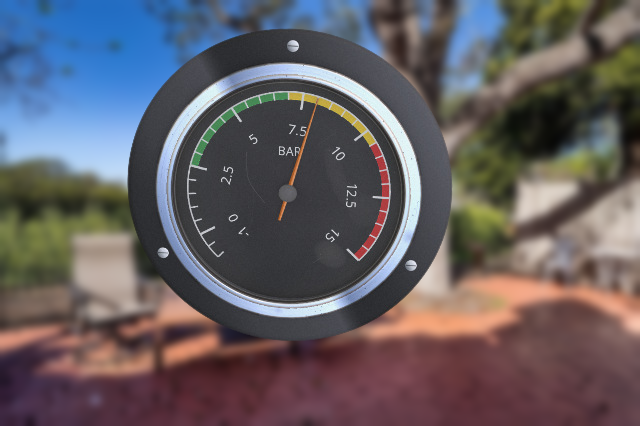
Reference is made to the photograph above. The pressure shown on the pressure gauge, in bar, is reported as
8 bar
